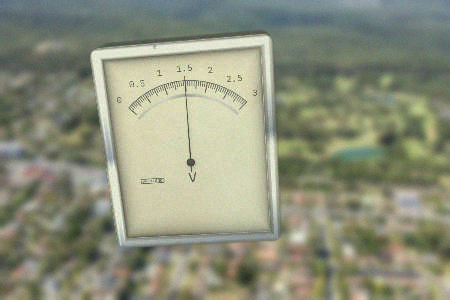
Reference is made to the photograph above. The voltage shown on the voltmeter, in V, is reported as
1.5 V
